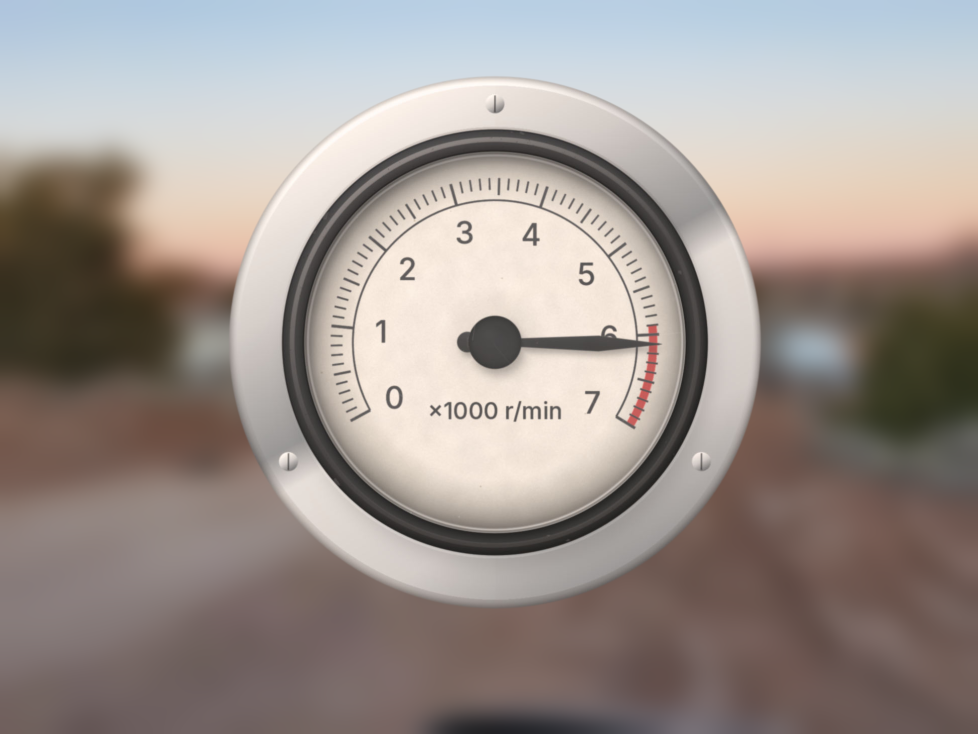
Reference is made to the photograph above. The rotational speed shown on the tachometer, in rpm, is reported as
6100 rpm
